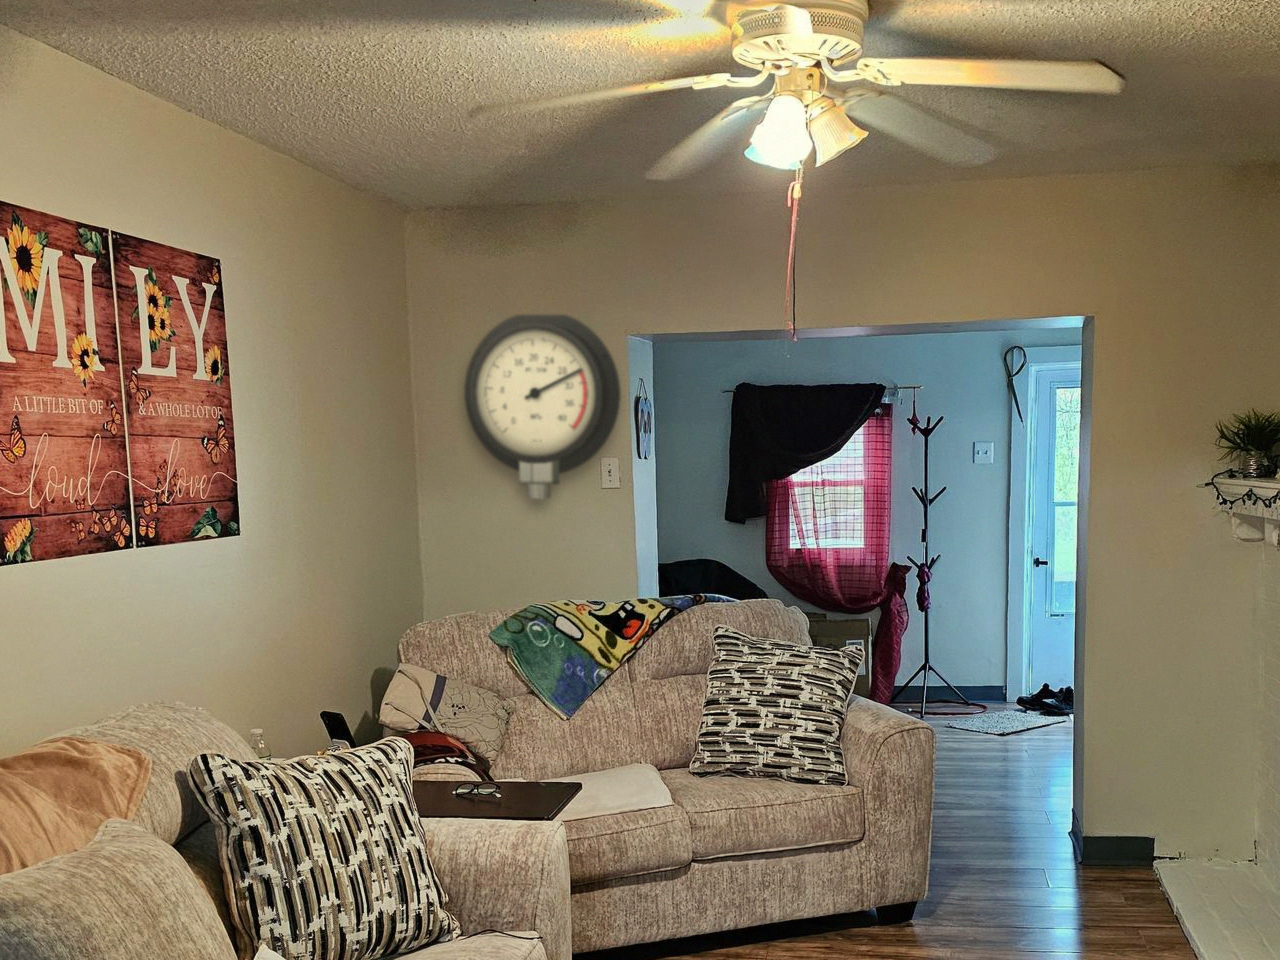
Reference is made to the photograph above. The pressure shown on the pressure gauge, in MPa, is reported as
30 MPa
